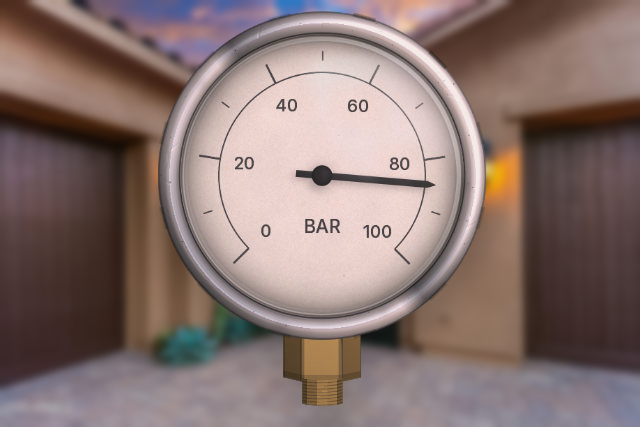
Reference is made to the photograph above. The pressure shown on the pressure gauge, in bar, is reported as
85 bar
